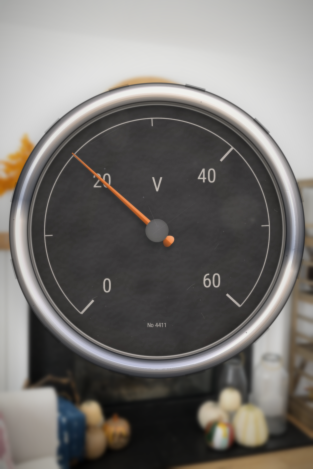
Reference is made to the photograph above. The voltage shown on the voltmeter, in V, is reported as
20 V
